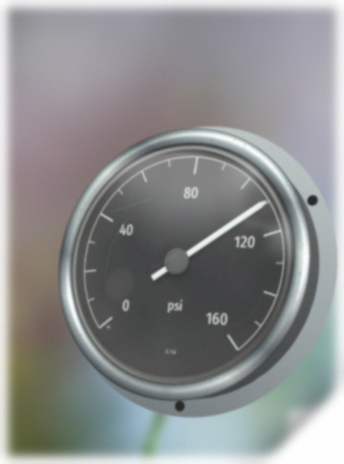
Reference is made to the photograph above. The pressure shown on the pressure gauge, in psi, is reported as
110 psi
